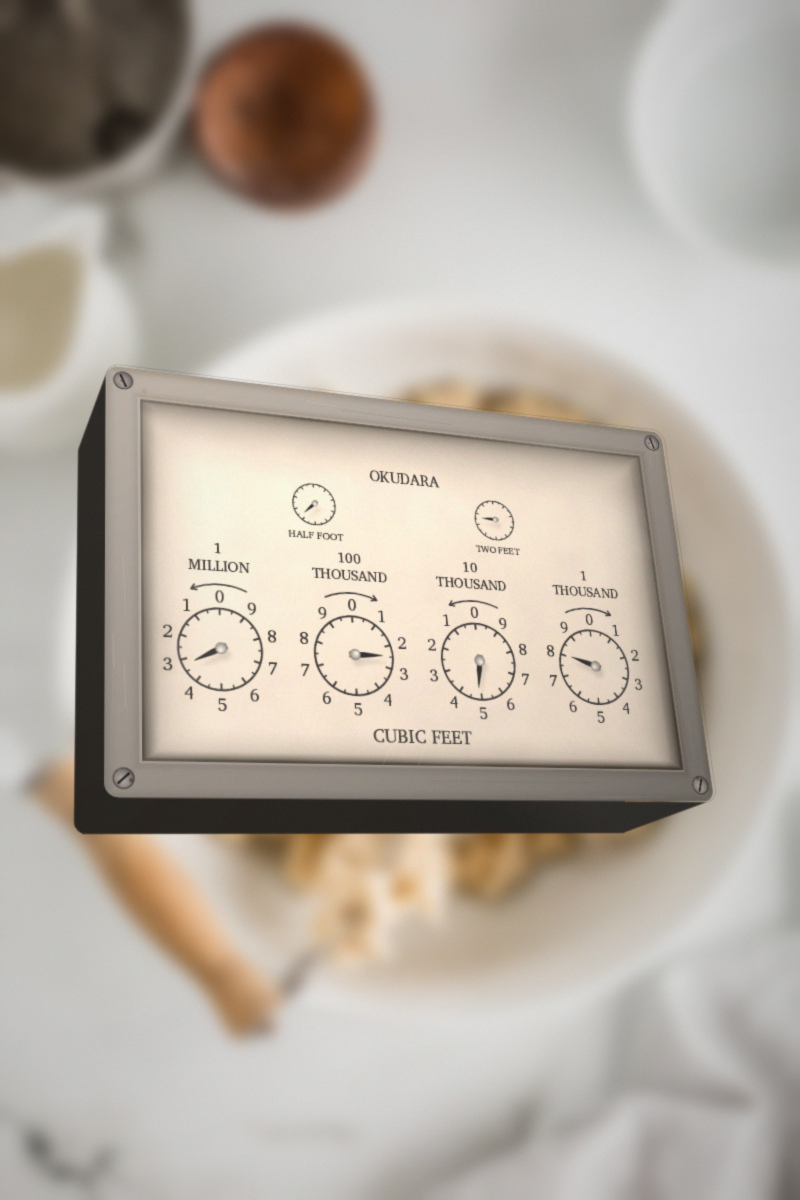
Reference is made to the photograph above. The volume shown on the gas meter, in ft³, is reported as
324800 ft³
